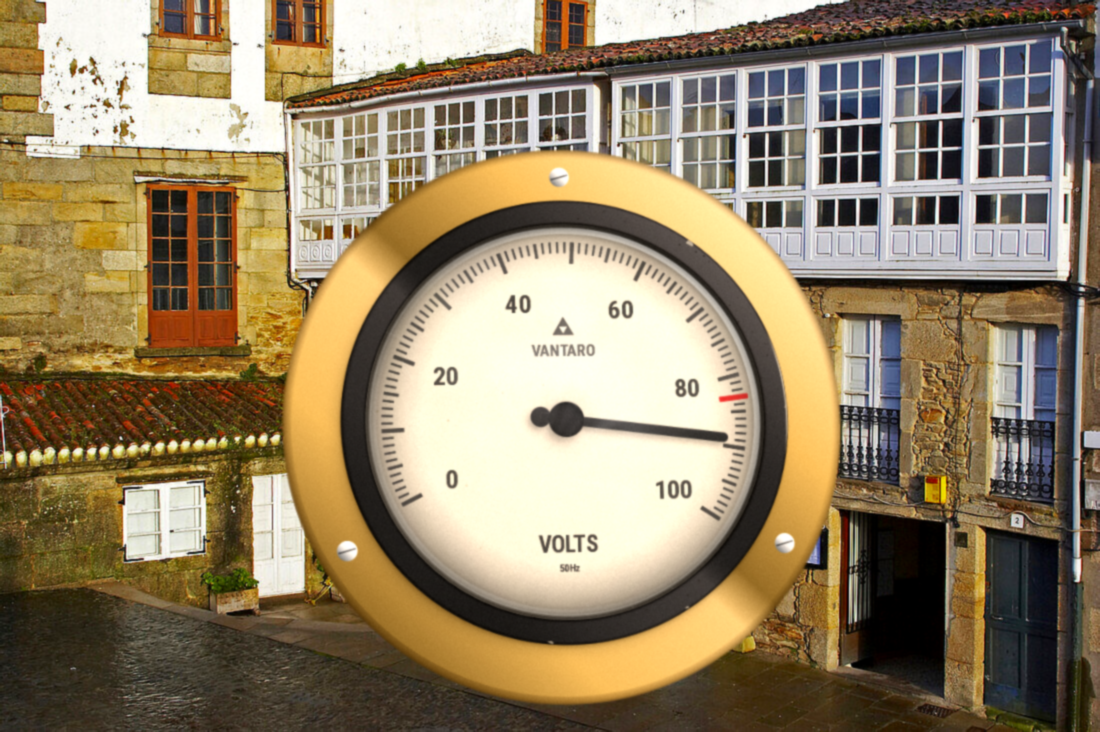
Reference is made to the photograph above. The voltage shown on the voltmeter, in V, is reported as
89 V
